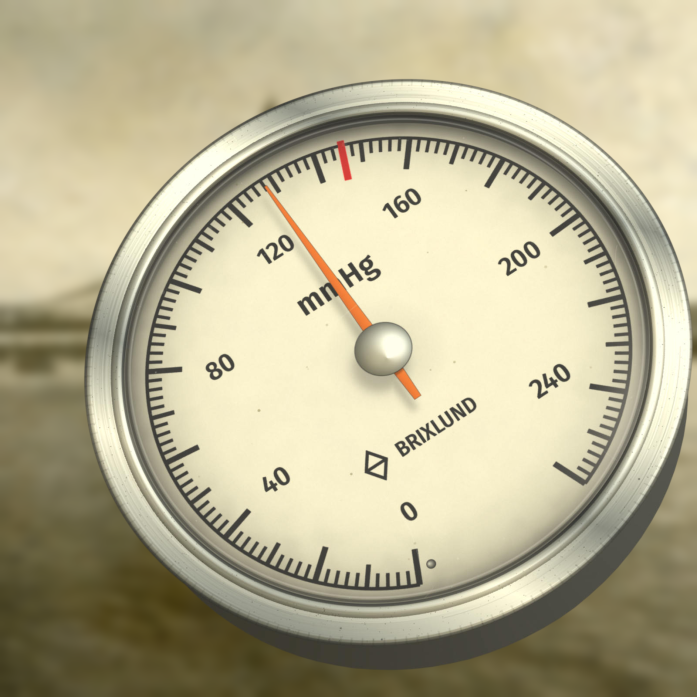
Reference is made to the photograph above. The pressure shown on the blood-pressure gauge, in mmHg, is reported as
128 mmHg
